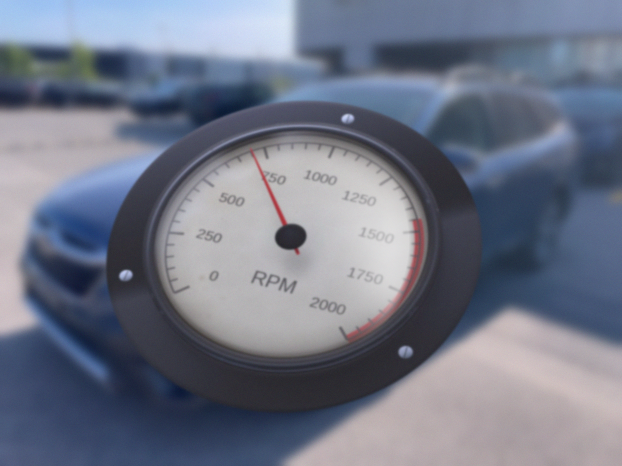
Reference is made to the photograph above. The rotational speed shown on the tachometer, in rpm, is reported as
700 rpm
